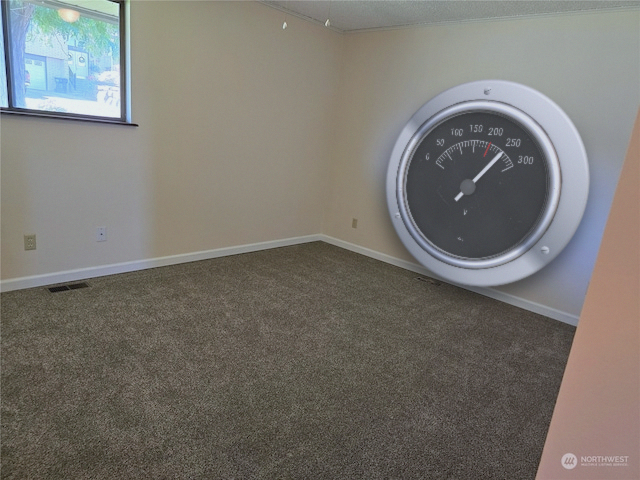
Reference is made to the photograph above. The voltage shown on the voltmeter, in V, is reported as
250 V
